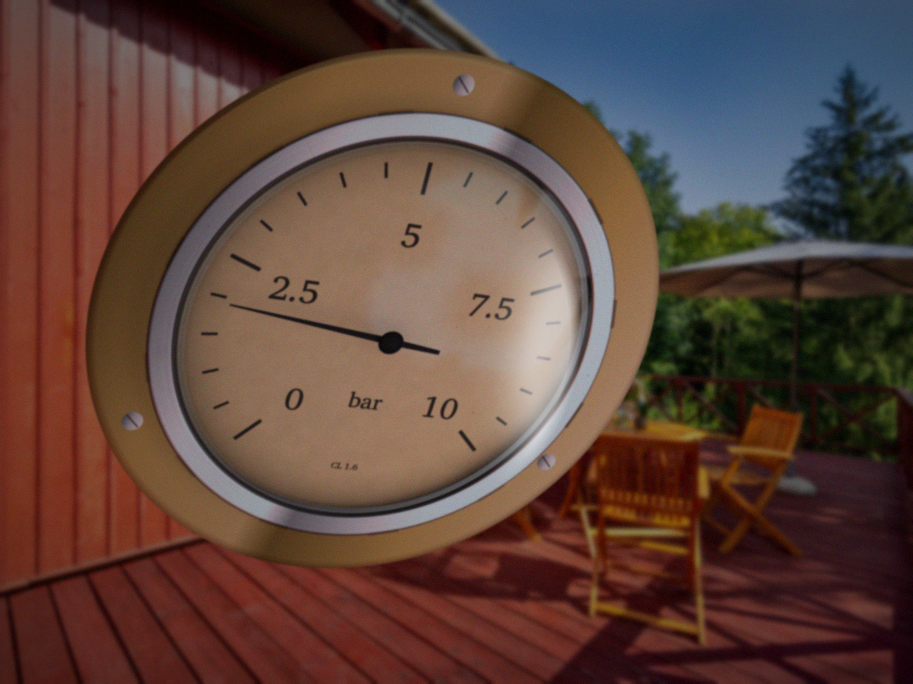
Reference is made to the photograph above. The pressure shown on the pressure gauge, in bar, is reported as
2 bar
